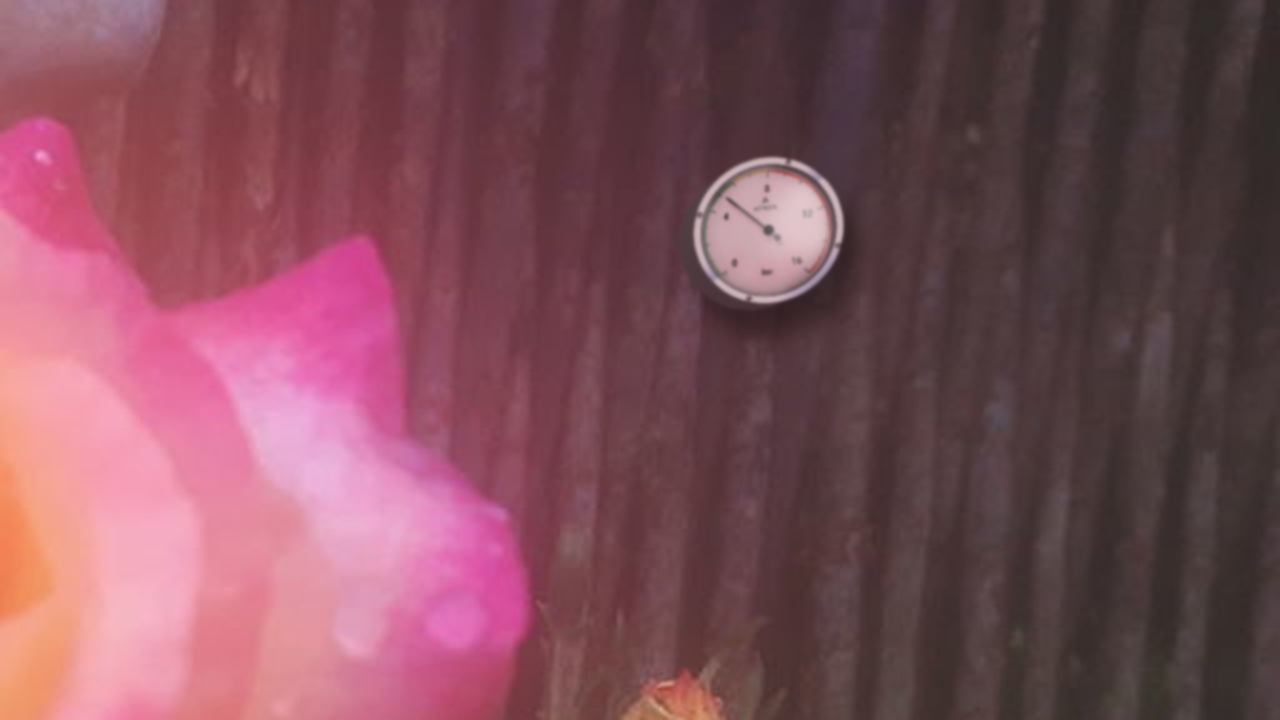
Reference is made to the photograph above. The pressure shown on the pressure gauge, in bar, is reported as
5 bar
